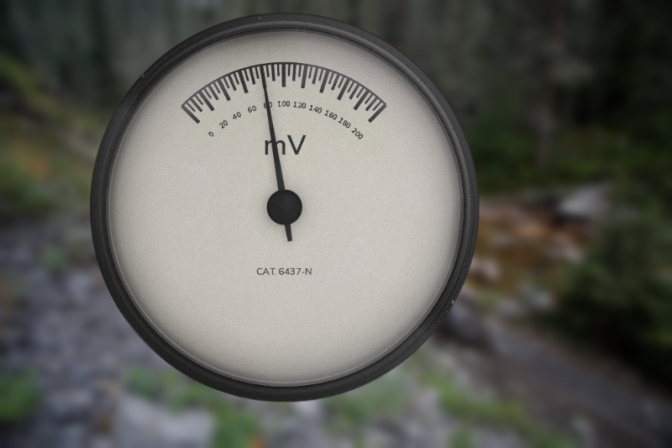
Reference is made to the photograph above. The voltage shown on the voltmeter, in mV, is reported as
80 mV
